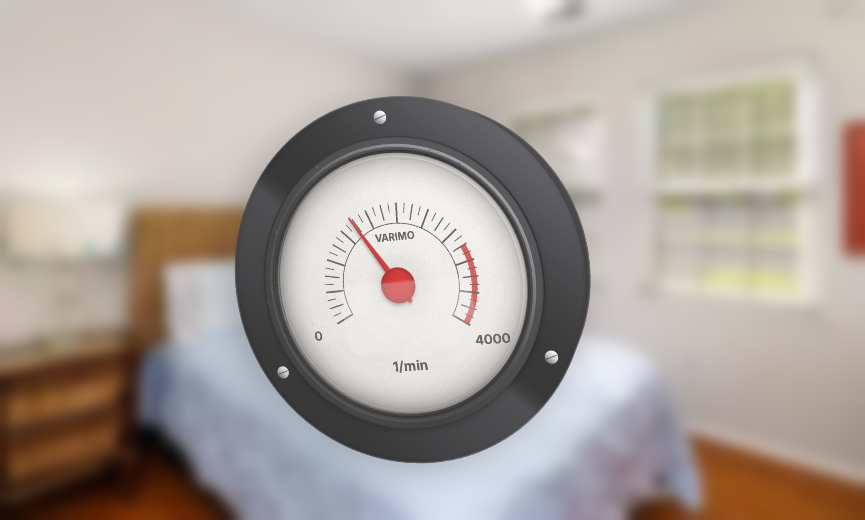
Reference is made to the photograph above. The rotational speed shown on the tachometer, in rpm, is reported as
1400 rpm
